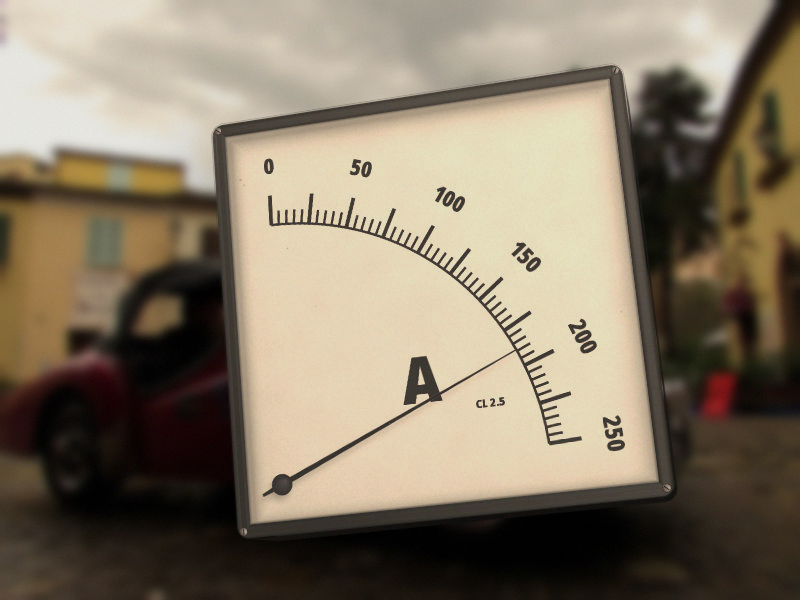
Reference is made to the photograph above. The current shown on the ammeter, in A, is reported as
190 A
